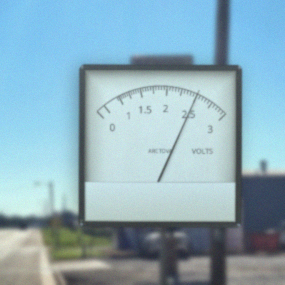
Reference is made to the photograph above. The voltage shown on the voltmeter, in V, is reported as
2.5 V
